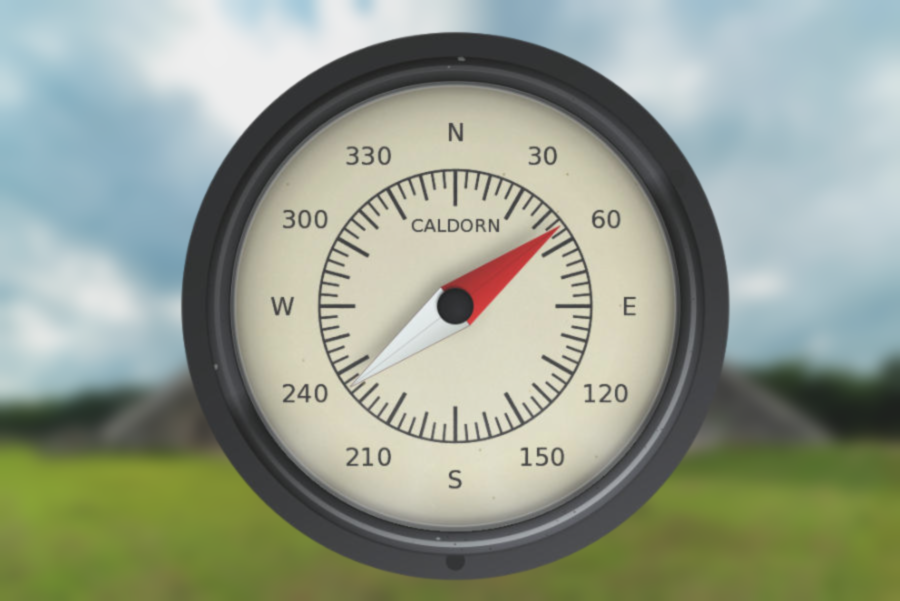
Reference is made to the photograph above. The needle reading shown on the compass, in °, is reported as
52.5 °
